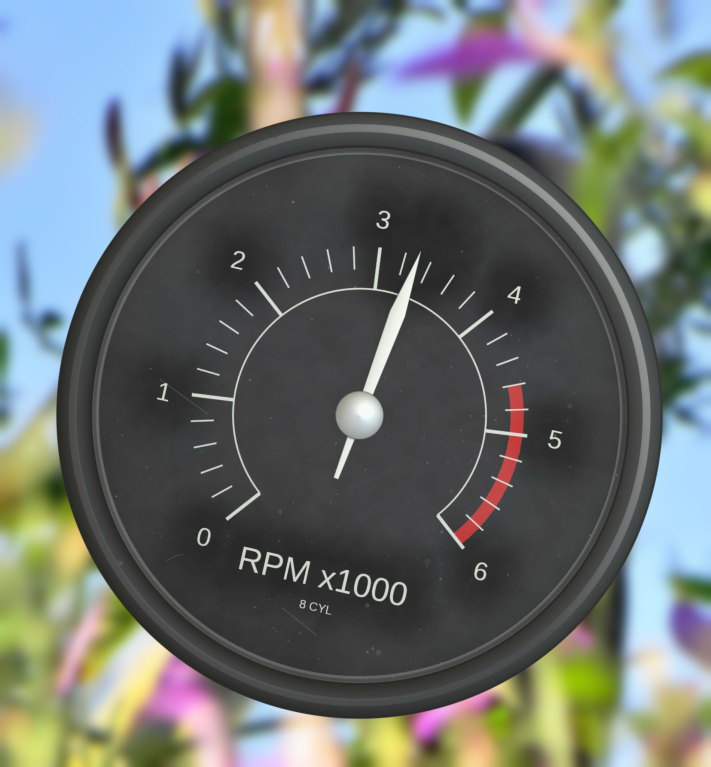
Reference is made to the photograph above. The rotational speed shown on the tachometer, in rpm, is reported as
3300 rpm
